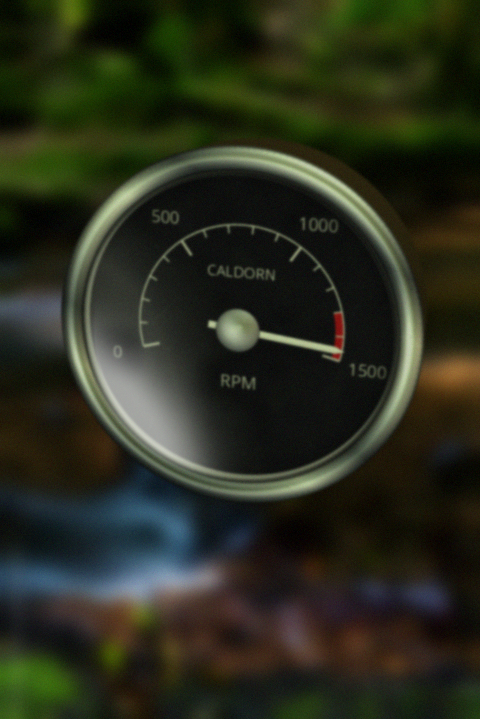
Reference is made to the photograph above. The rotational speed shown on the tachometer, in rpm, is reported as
1450 rpm
